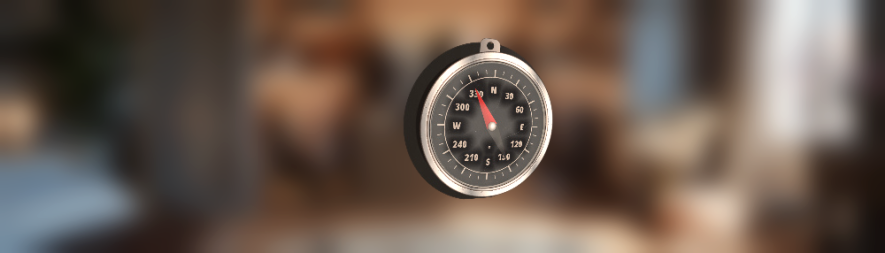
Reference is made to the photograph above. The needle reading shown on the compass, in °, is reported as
330 °
